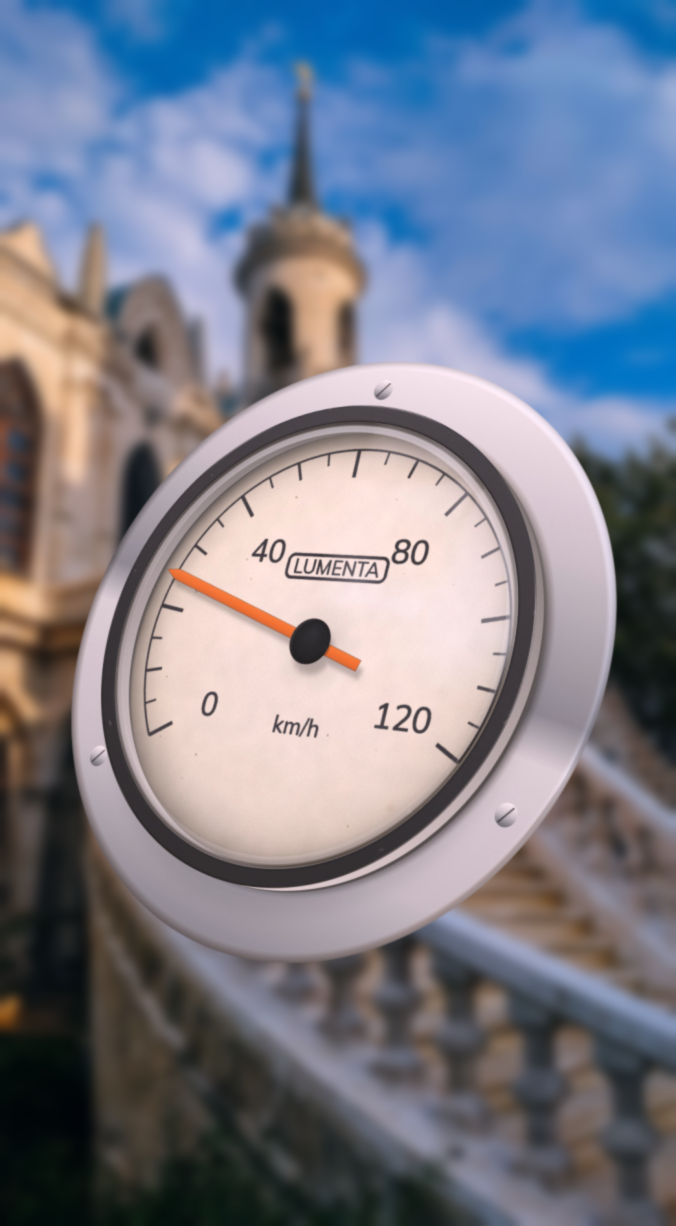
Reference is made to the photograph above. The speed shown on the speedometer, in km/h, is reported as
25 km/h
